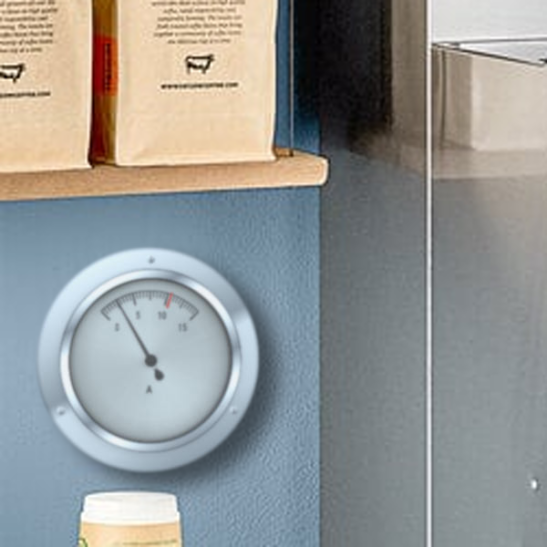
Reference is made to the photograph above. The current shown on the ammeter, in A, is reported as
2.5 A
